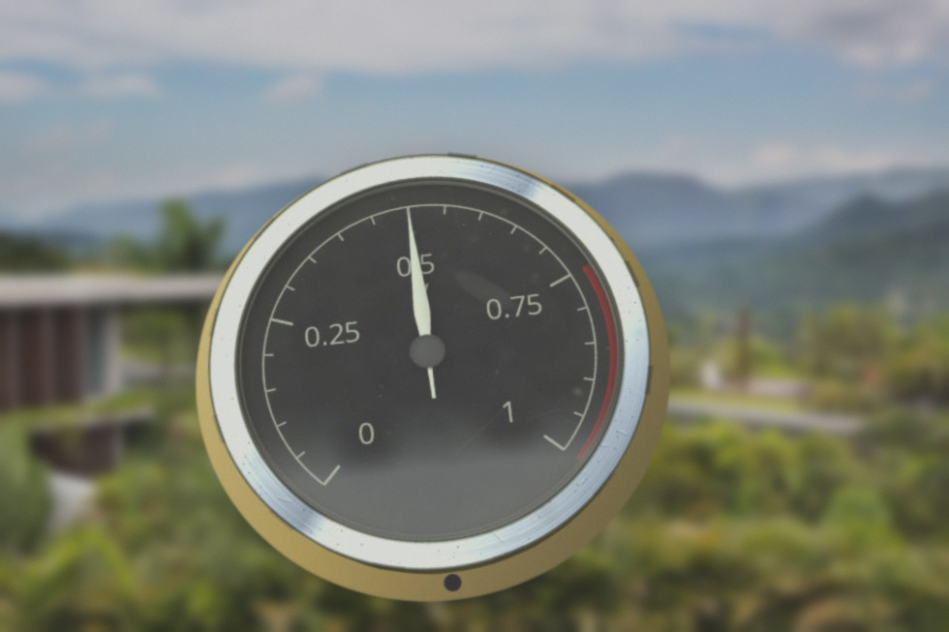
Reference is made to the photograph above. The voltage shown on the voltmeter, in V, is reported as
0.5 V
